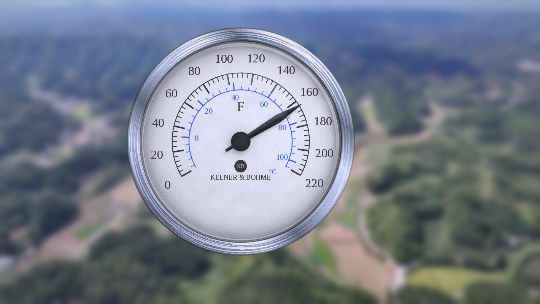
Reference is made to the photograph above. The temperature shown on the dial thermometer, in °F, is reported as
164 °F
